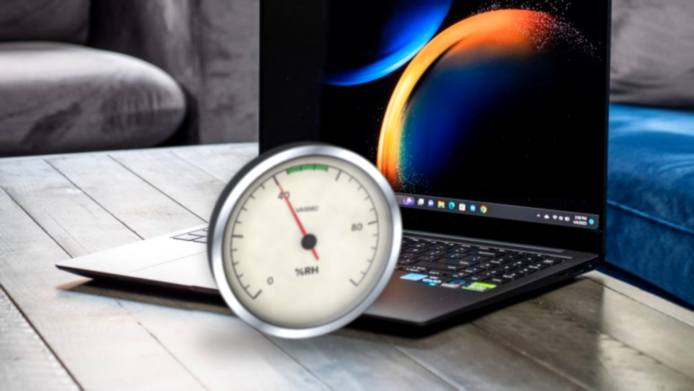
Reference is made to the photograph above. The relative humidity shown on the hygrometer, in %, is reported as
40 %
